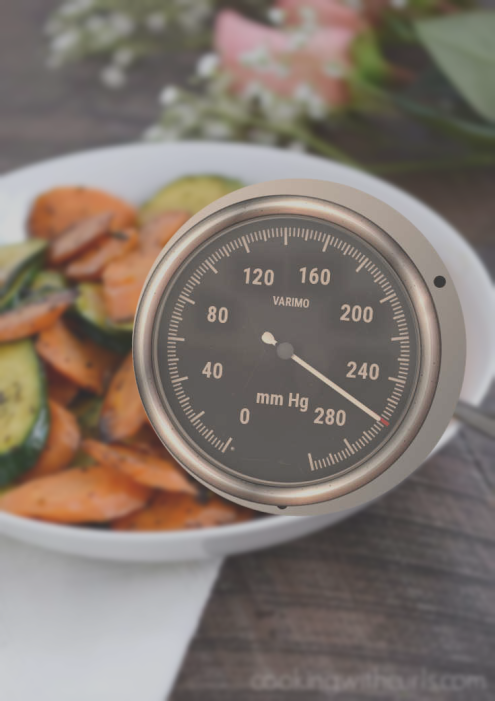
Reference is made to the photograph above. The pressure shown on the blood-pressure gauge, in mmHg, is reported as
260 mmHg
